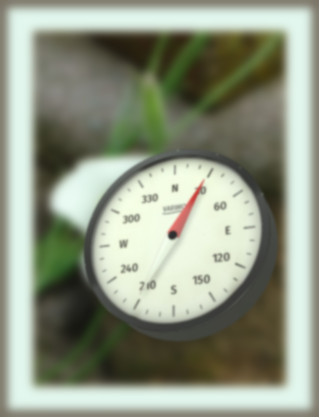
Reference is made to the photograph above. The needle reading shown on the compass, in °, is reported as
30 °
